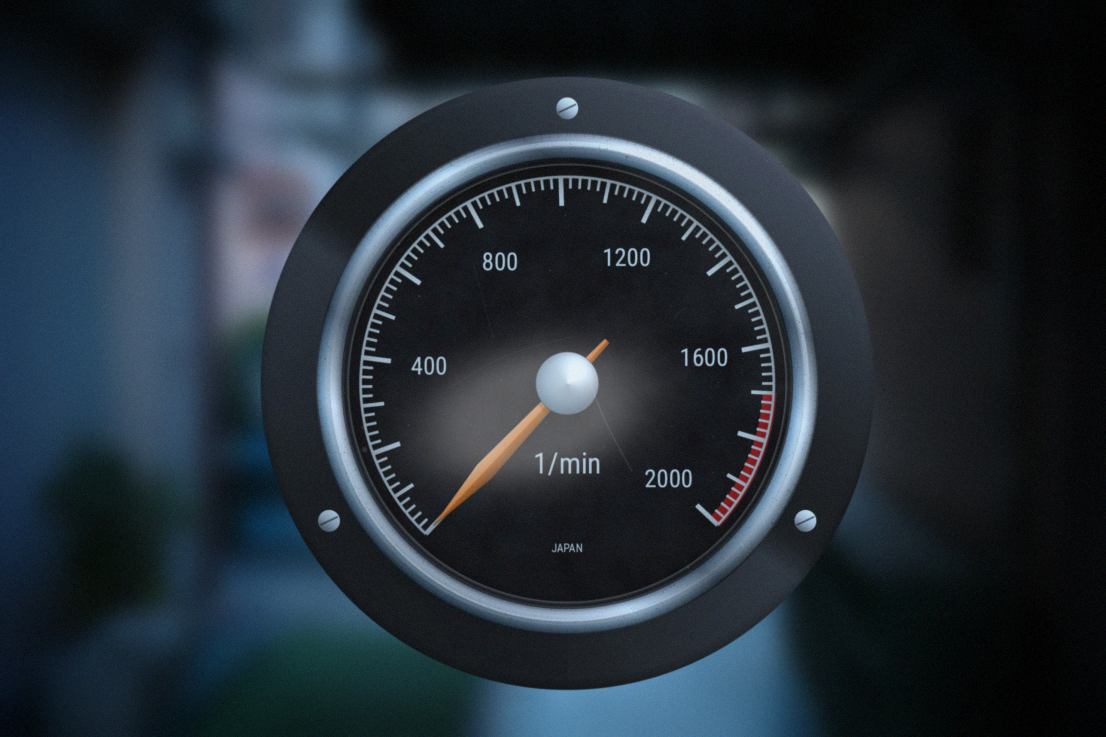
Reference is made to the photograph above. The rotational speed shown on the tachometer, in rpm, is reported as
0 rpm
